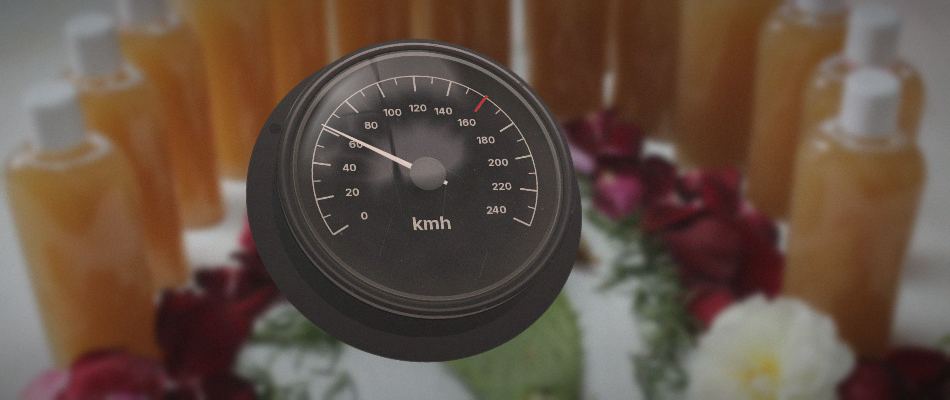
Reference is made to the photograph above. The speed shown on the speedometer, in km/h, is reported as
60 km/h
